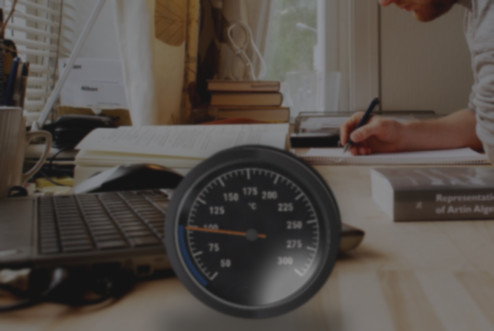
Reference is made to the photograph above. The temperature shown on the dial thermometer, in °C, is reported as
100 °C
